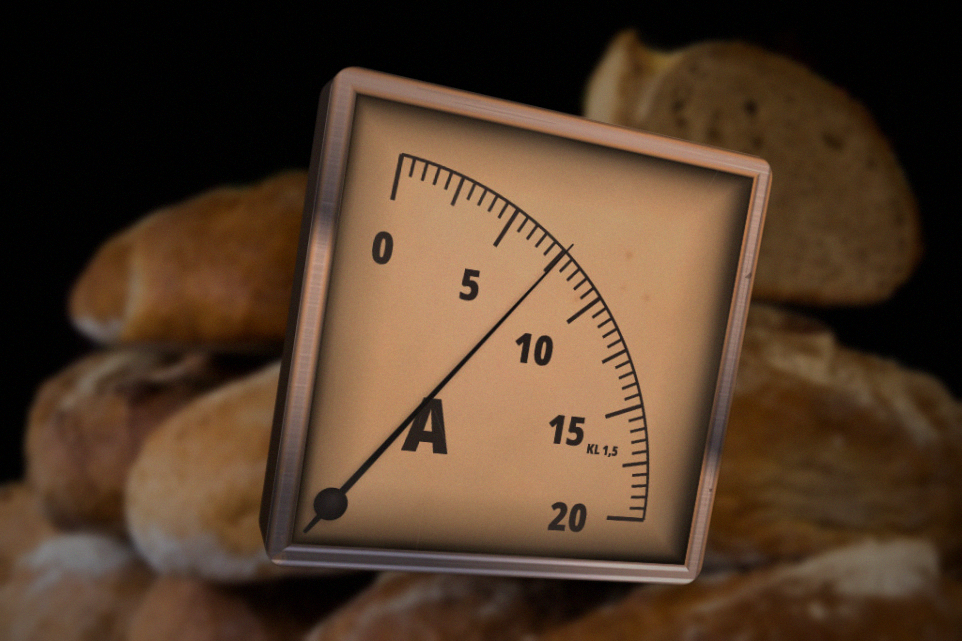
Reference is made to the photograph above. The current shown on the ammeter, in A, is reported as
7.5 A
